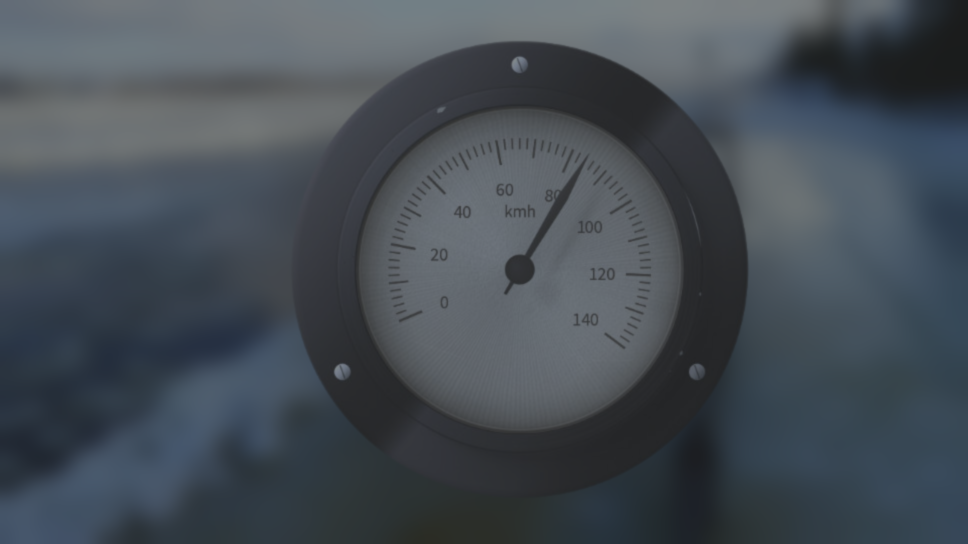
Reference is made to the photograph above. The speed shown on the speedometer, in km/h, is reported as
84 km/h
